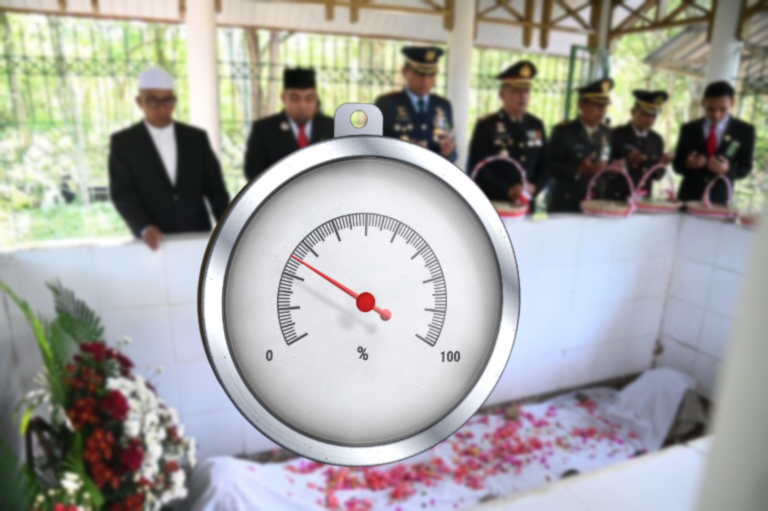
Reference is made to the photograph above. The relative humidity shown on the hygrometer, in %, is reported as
25 %
